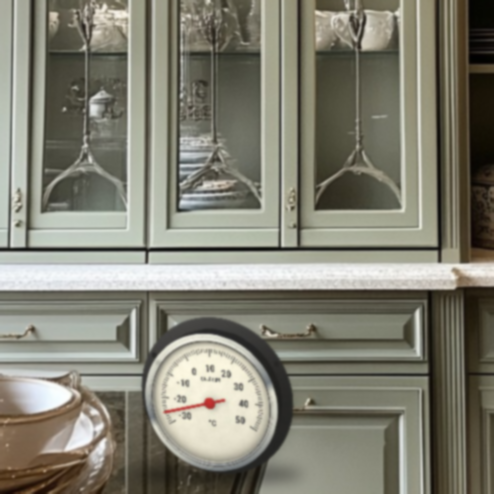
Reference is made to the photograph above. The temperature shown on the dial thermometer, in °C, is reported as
-25 °C
